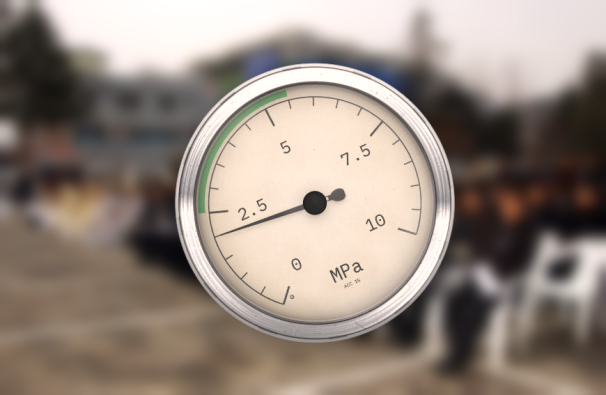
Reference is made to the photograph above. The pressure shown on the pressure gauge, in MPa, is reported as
2 MPa
